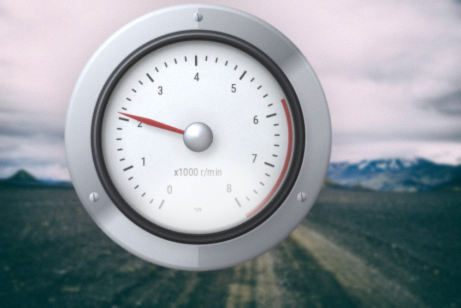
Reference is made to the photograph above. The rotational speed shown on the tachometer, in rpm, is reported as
2100 rpm
